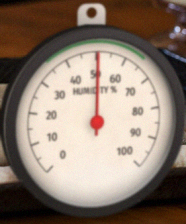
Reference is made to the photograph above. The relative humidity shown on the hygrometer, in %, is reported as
50 %
